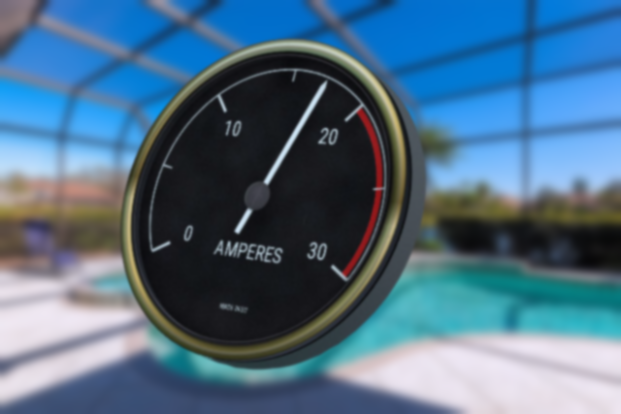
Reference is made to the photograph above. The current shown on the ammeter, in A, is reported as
17.5 A
